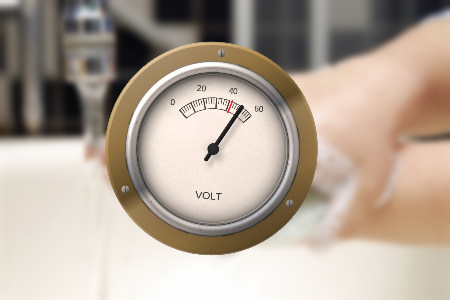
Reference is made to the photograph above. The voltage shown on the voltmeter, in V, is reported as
50 V
